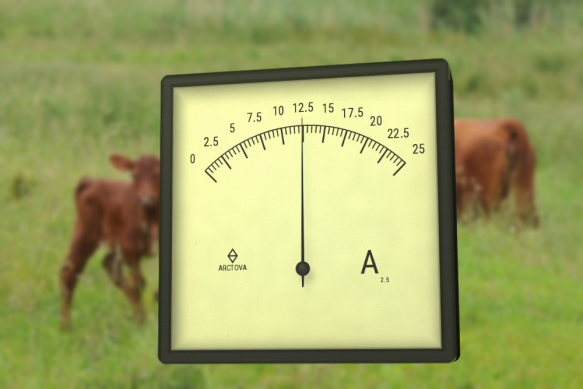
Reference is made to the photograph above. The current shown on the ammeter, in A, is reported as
12.5 A
